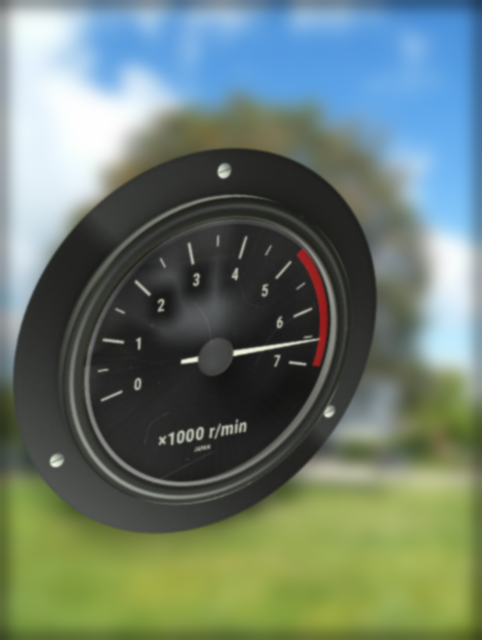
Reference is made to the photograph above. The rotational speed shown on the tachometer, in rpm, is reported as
6500 rpm
